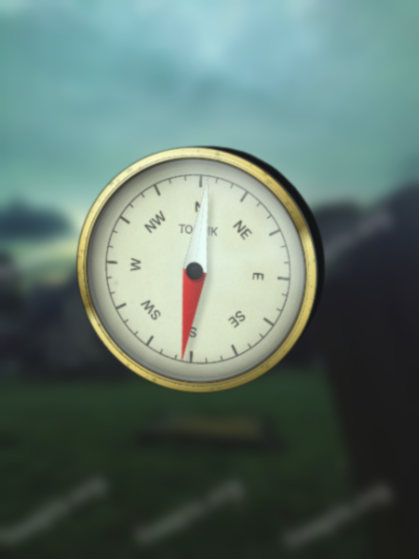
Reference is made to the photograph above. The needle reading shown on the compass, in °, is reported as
185 °
